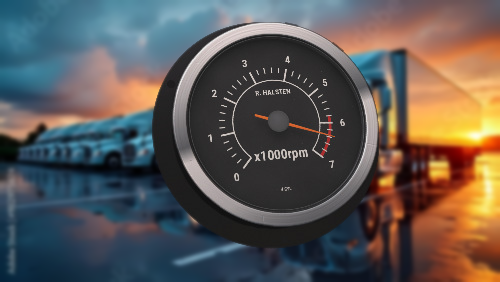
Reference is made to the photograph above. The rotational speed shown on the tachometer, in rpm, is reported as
6400 rpm
